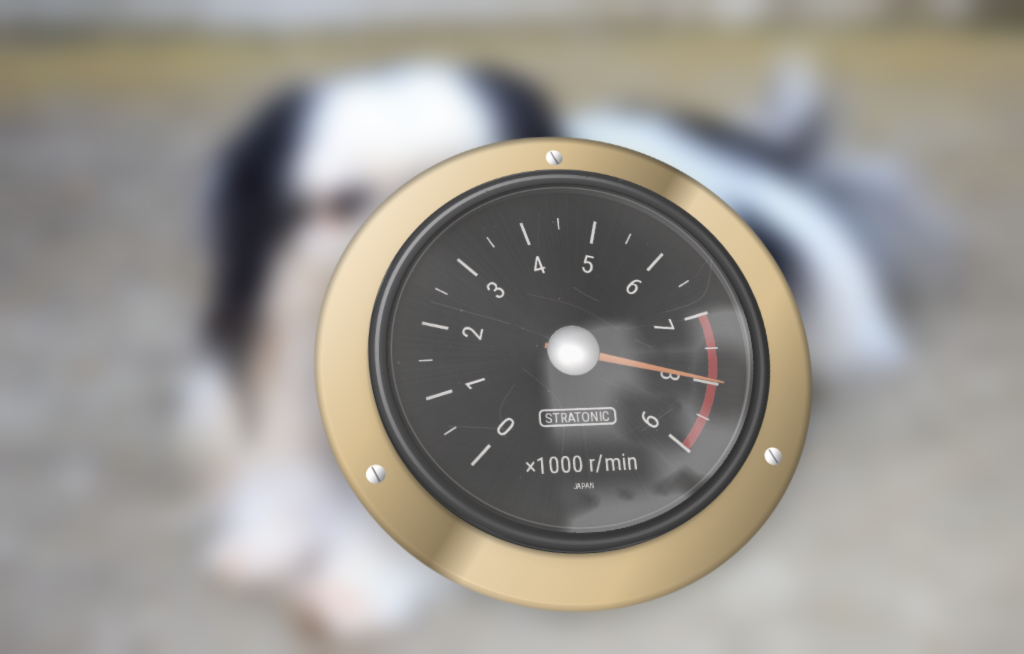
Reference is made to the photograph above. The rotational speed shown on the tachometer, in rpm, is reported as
8000 rpm
